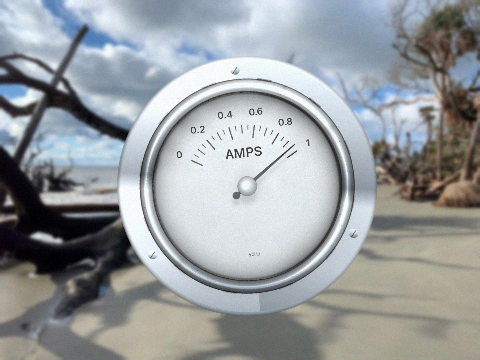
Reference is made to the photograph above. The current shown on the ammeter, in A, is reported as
0.95 A
